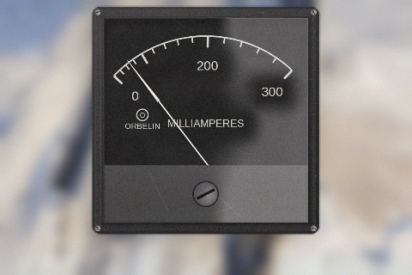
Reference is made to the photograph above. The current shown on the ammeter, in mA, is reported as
70 mA
